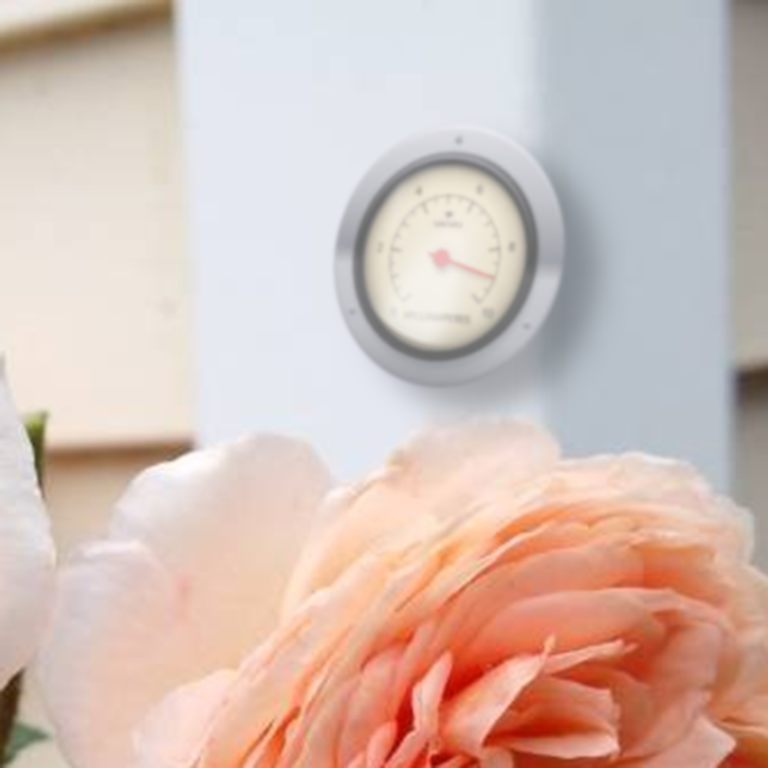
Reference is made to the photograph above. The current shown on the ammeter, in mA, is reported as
9 mA
